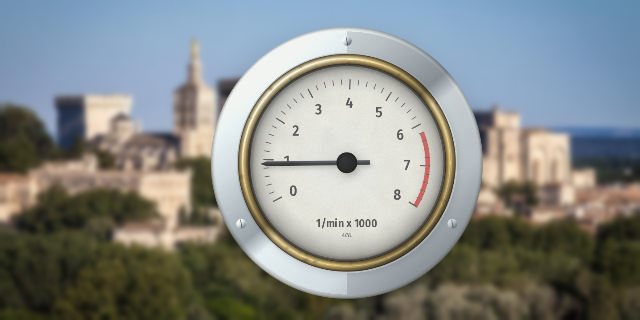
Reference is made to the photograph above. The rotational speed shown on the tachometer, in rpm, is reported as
900 rpm
